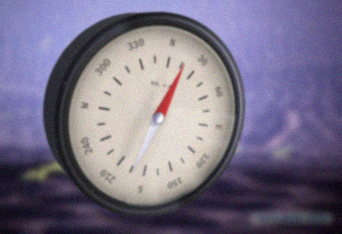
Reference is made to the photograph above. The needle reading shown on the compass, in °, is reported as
15 °
